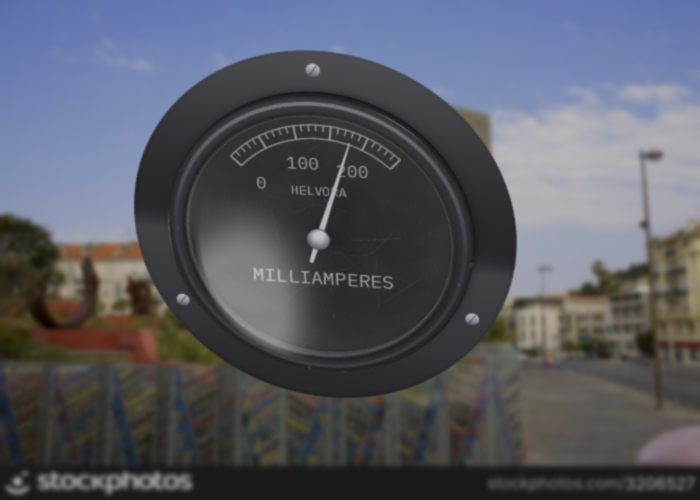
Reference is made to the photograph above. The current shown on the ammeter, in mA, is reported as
180 mA
